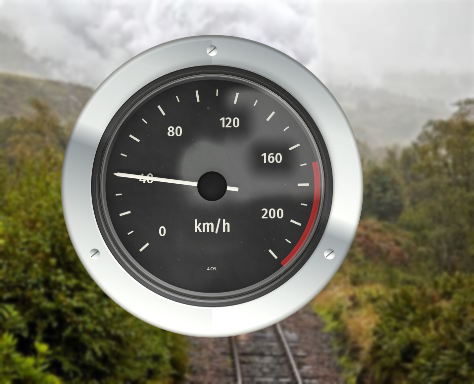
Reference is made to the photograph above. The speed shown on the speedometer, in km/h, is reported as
40 km/h
